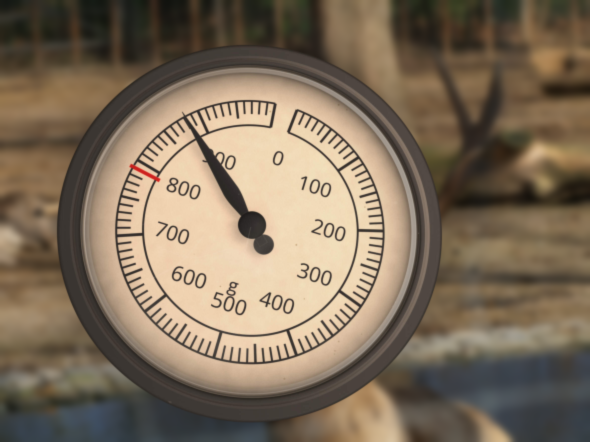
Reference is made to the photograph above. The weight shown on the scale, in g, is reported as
880 g
